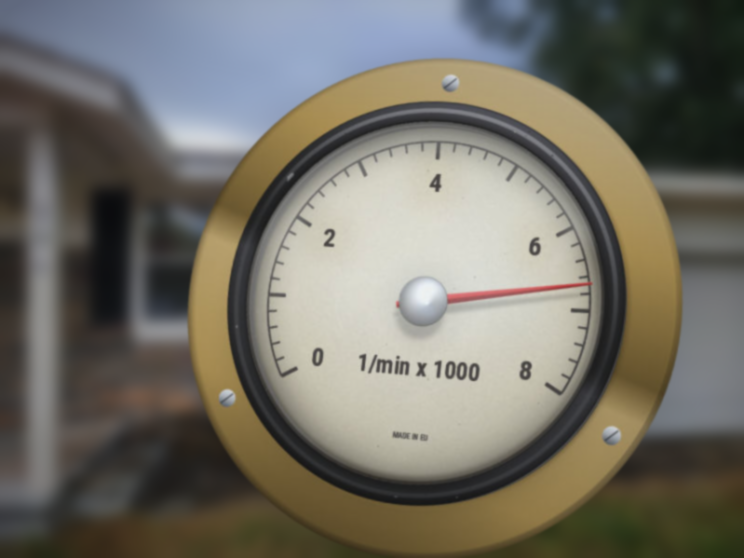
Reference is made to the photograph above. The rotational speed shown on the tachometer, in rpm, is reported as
6700 rpm
